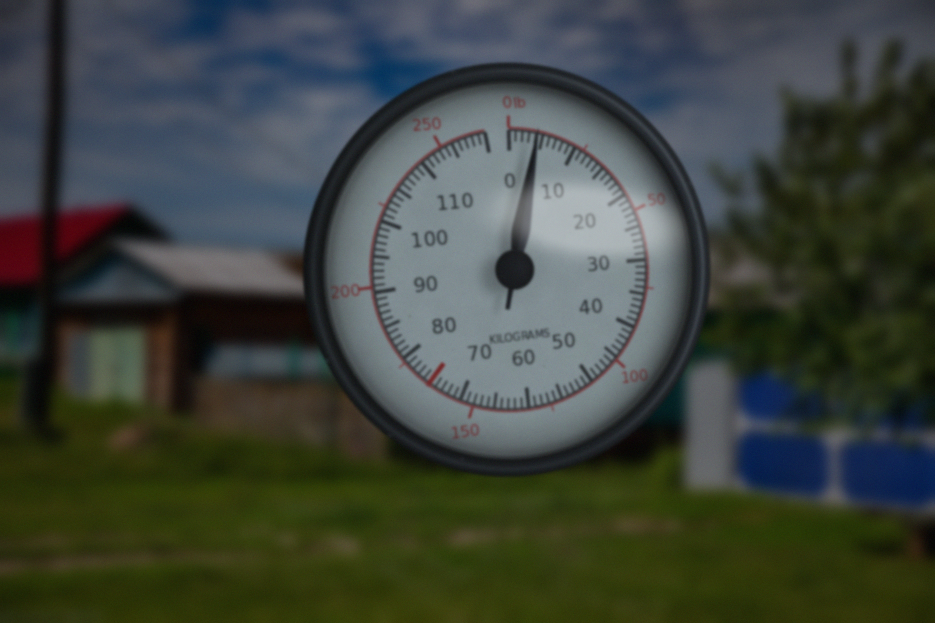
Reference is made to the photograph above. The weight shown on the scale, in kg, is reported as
4 kg
